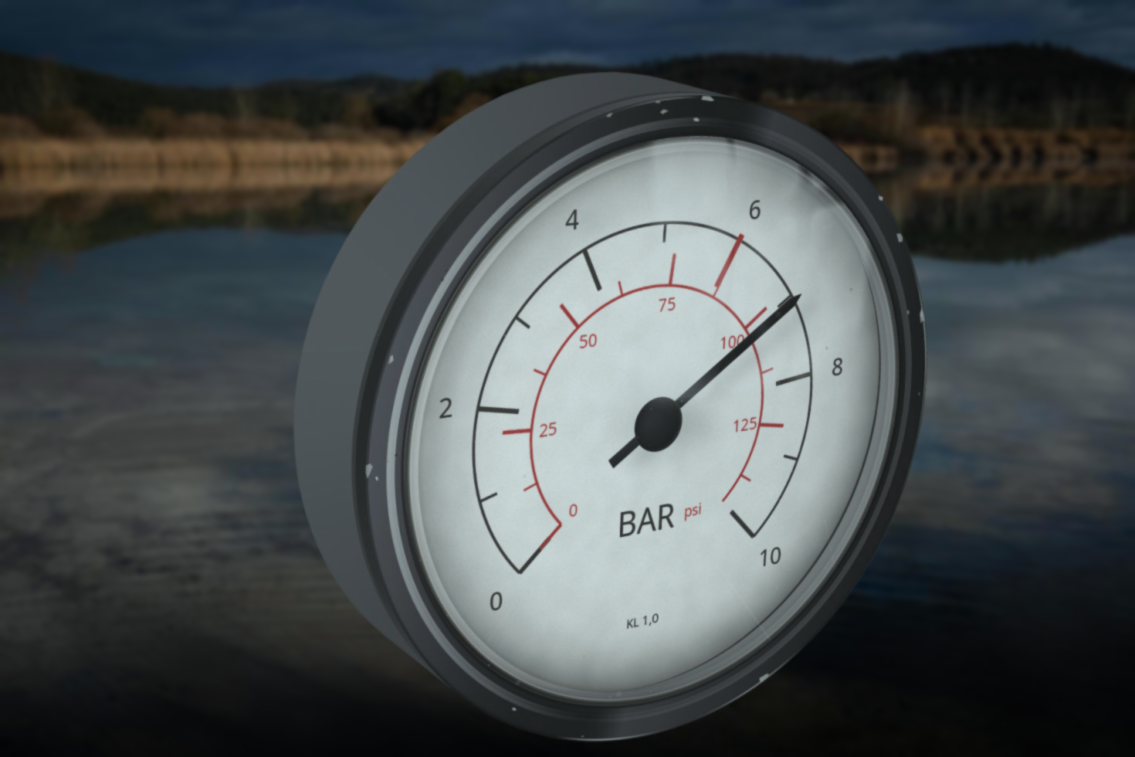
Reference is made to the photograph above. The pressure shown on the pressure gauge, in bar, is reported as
7 bar
